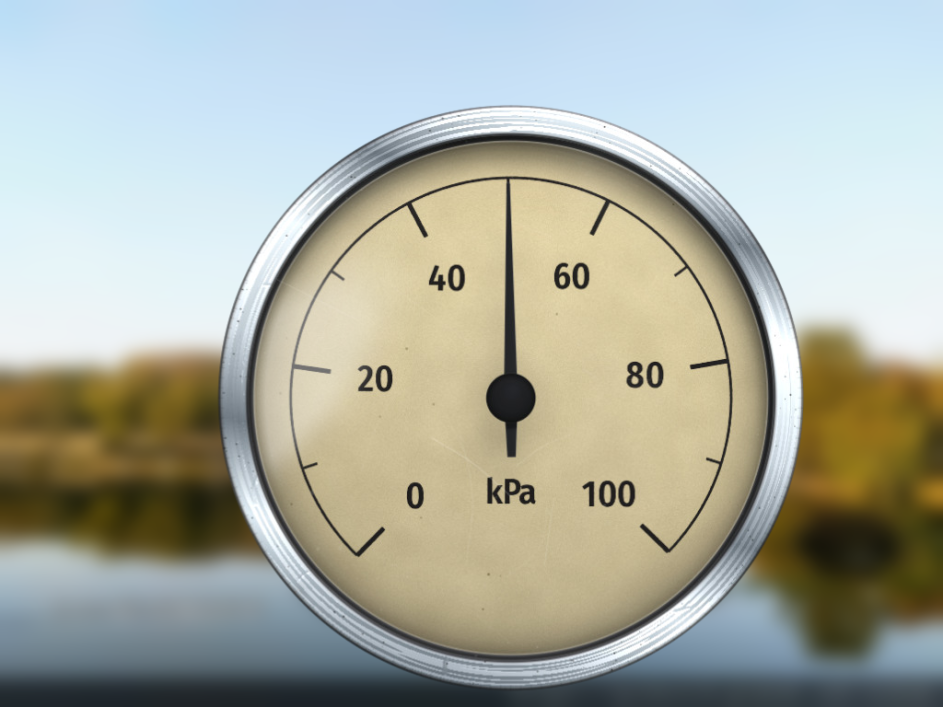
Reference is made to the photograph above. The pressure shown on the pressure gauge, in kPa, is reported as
50 kPa
